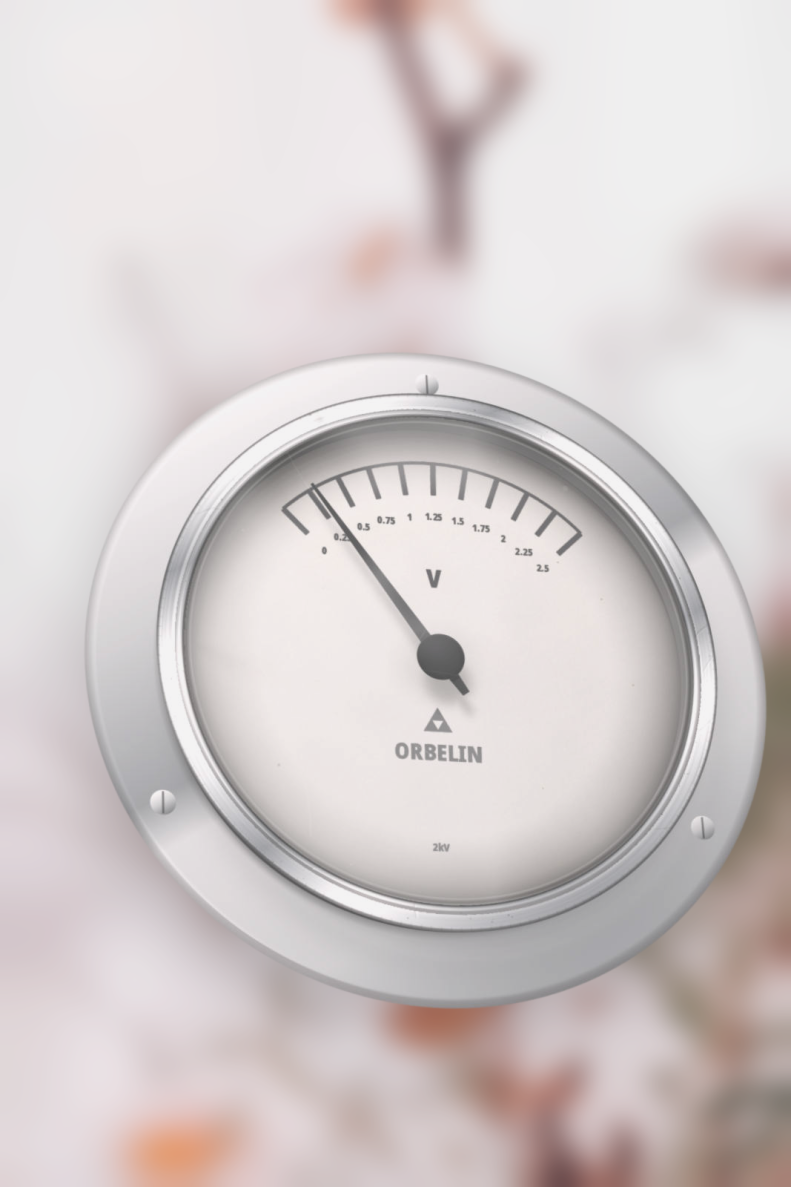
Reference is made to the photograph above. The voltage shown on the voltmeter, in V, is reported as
0.25 V
